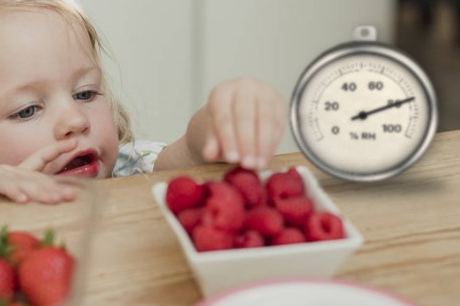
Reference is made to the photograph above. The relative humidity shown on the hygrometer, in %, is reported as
80 %
